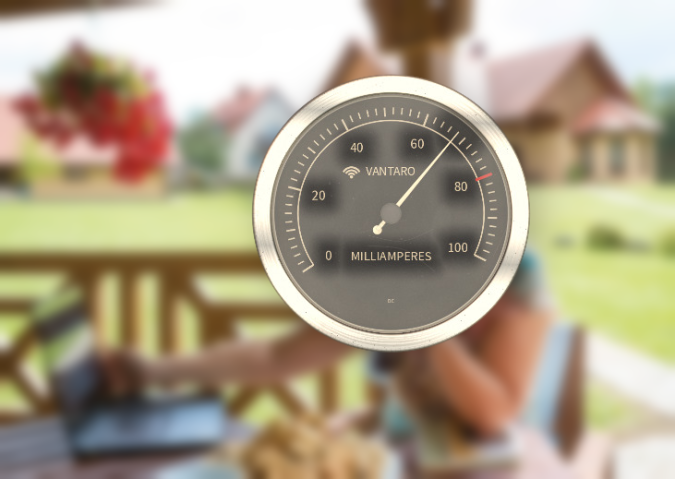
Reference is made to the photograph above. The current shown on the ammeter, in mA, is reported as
68 mA
